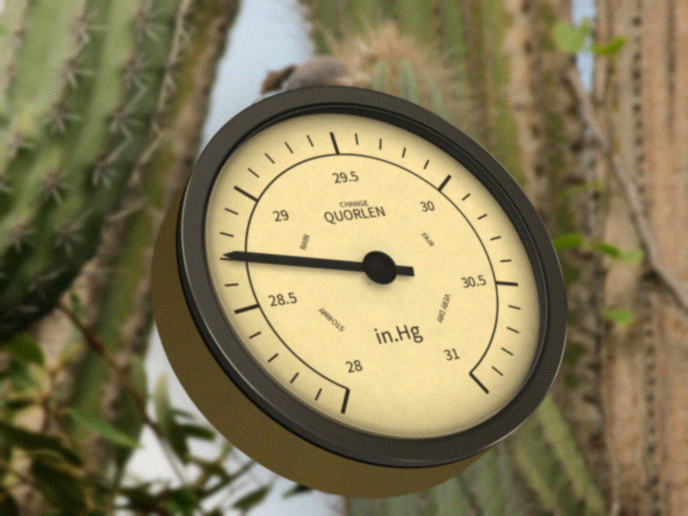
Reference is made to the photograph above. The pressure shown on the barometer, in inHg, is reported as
28.7 inHg
